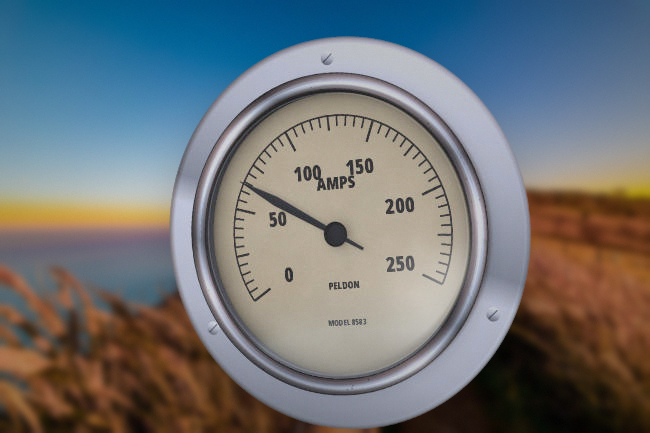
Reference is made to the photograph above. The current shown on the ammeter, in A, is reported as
65 A
